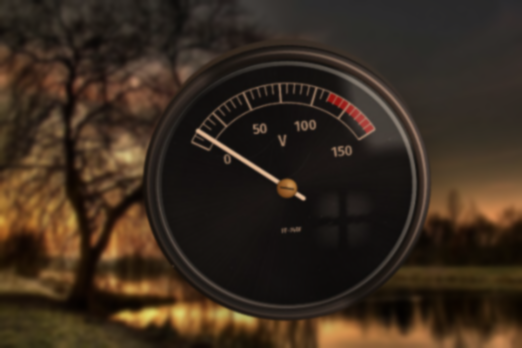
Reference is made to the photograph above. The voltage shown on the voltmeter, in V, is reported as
10 V
